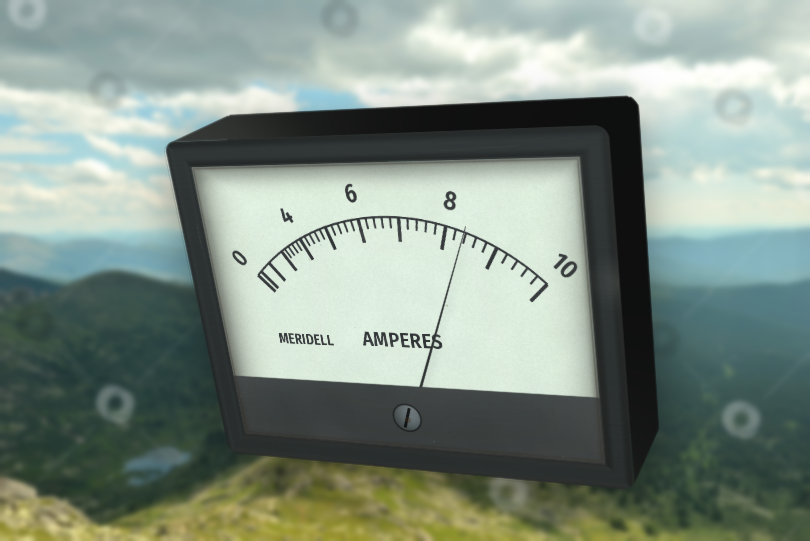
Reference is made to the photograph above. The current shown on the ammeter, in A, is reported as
8.4 A
